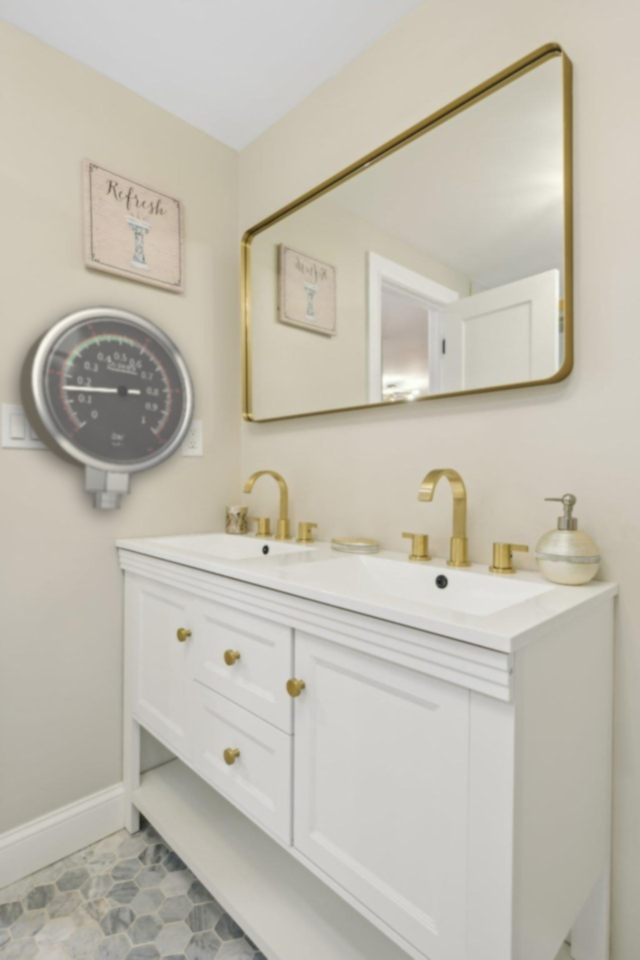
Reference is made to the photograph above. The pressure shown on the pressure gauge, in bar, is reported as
0.15 bar
